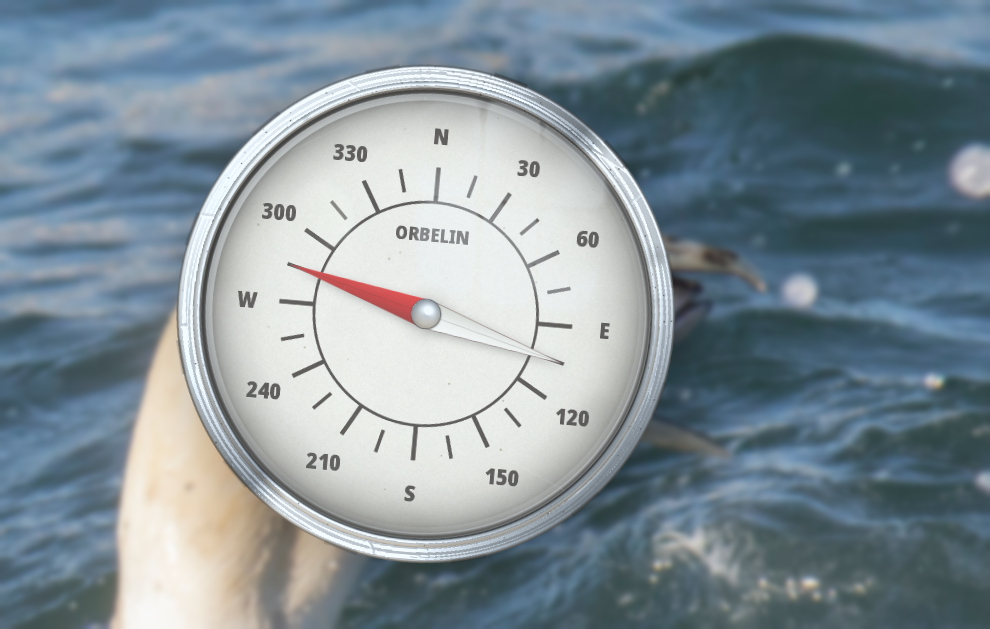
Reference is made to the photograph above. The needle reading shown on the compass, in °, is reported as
285 °
